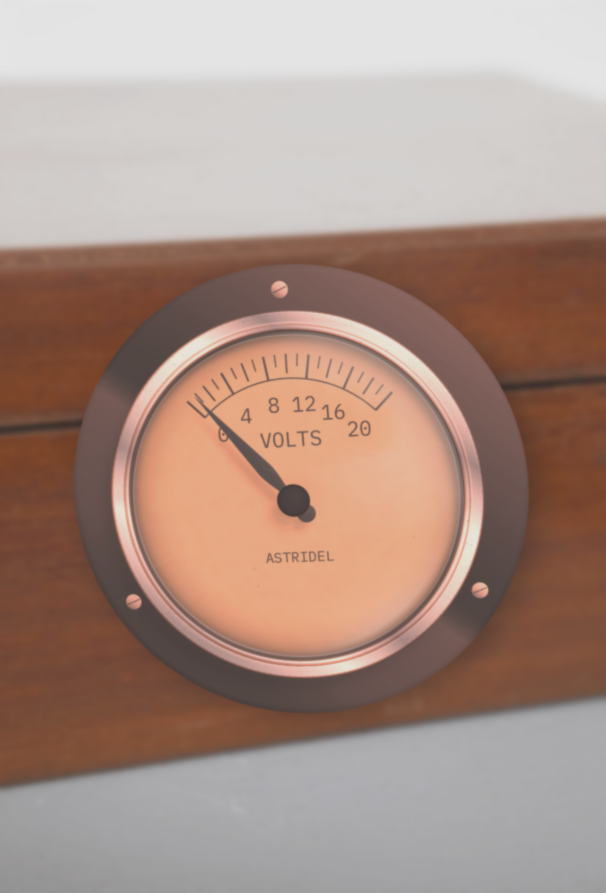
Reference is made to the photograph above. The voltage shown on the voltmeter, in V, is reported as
1 V
